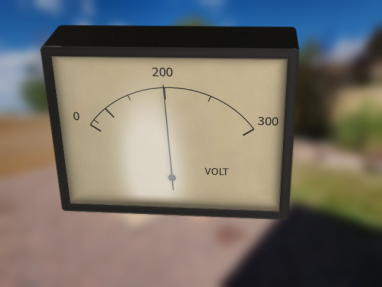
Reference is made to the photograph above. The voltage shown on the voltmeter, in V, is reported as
200 V
